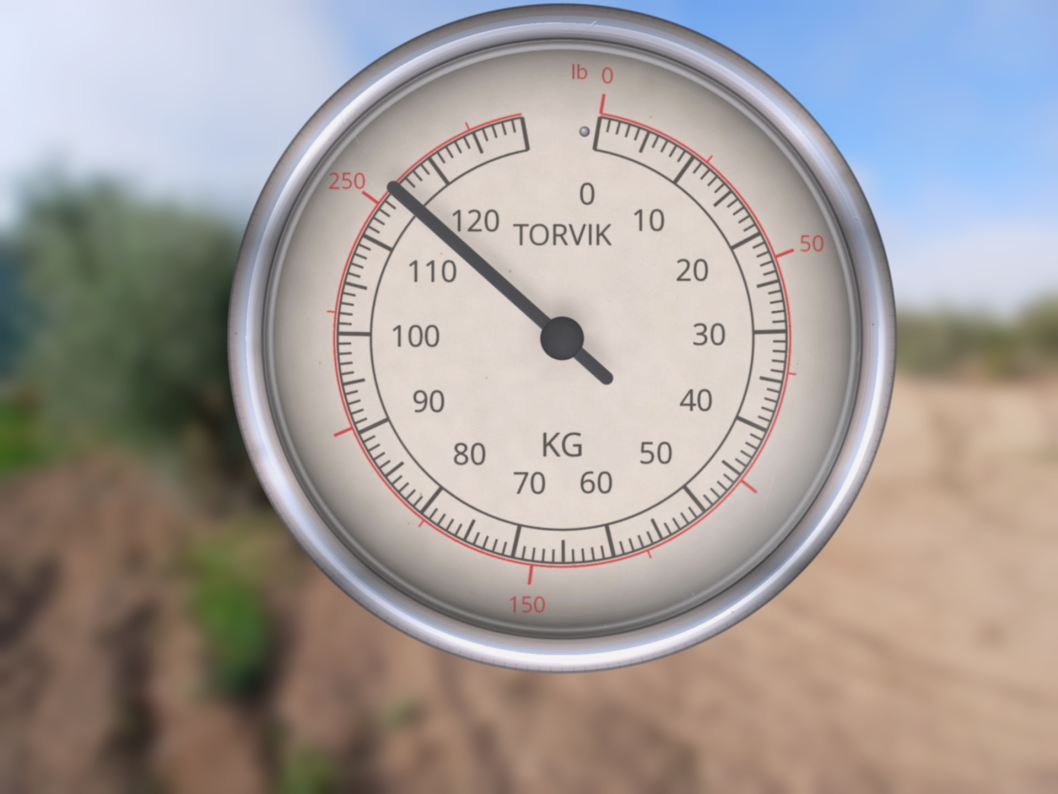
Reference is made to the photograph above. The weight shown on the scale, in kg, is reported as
115.5 kg
